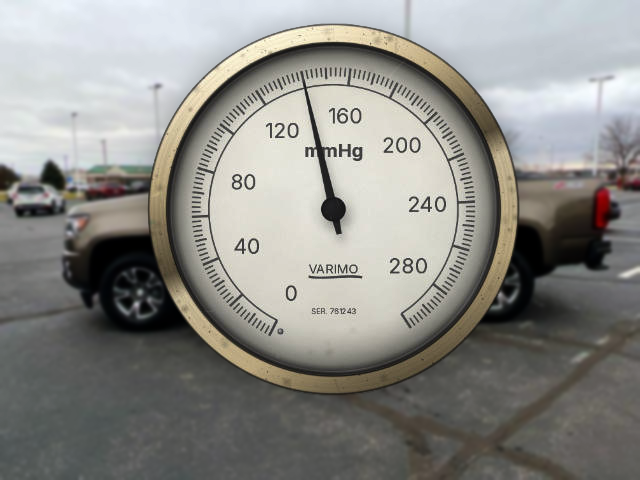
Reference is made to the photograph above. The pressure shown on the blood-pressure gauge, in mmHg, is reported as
140 mmHg
